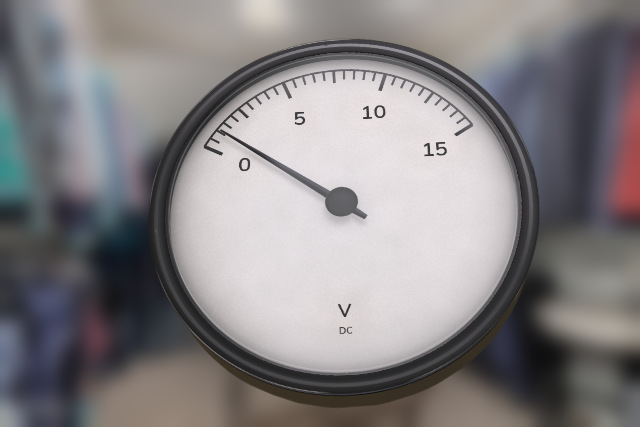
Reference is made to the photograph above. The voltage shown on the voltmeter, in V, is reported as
1 V
